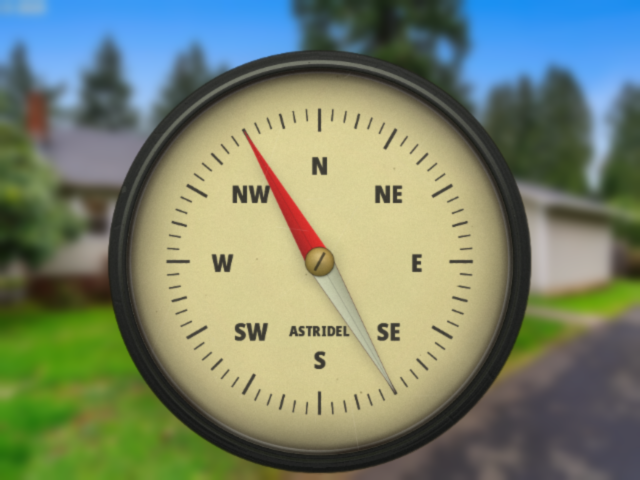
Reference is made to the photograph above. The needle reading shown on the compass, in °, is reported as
330 °
